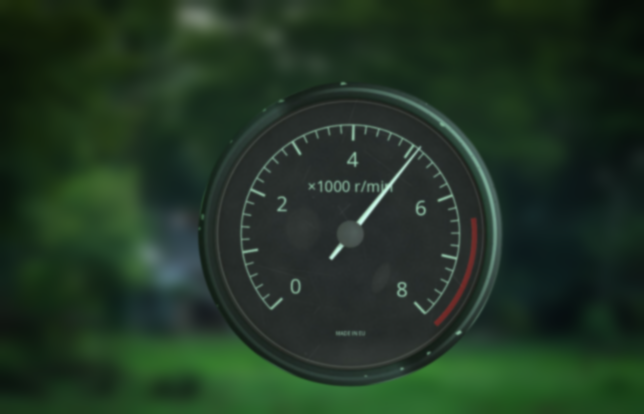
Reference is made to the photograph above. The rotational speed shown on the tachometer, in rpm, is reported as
5100 rpm
